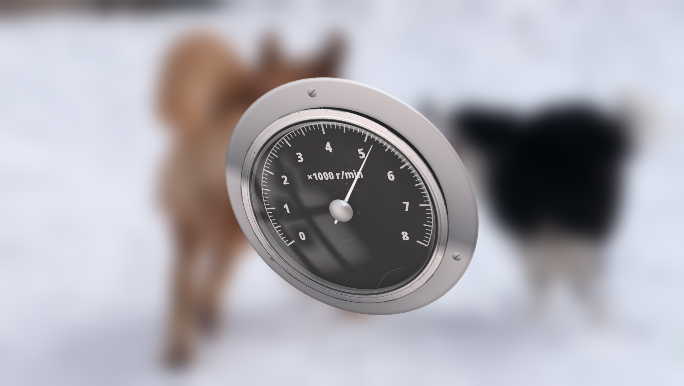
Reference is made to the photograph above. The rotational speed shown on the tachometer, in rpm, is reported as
5200 rpm
